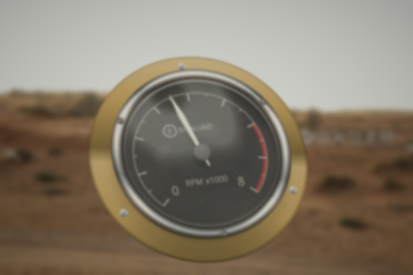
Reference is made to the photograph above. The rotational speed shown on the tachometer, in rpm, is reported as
3500 rpm
